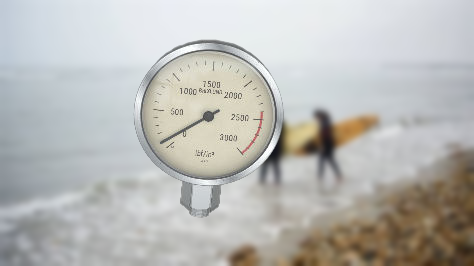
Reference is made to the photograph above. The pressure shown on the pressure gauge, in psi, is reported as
100 psi
